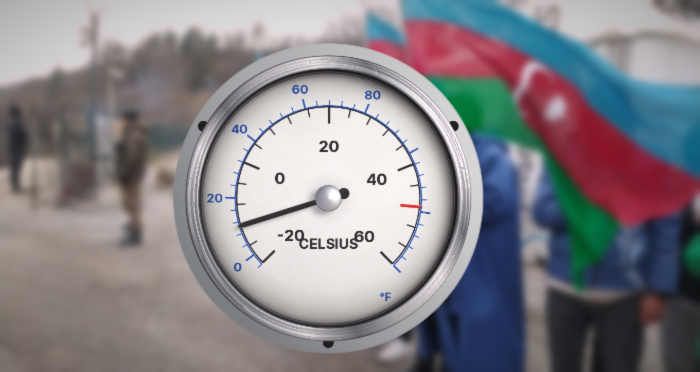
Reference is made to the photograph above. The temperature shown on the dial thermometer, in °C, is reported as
-12 °C
